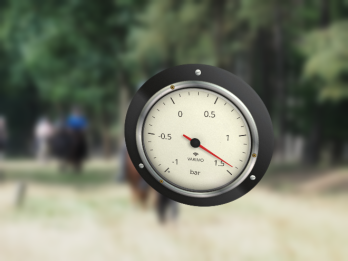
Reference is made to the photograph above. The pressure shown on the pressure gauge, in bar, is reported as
1.4 bar
